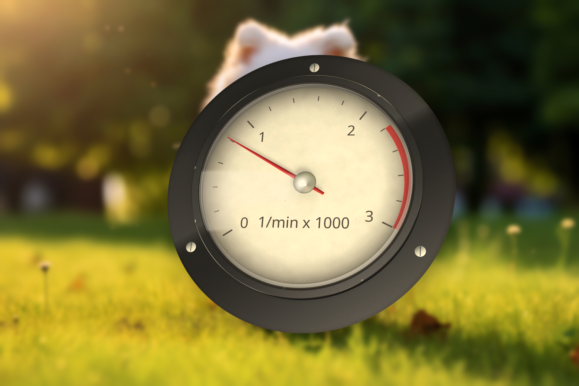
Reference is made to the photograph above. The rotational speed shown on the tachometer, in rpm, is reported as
800 rpm
